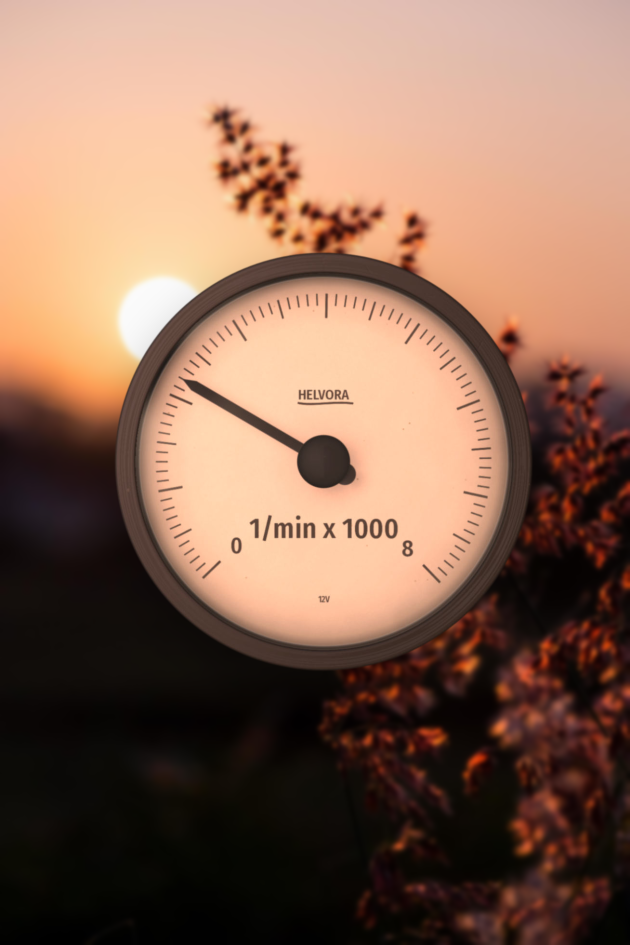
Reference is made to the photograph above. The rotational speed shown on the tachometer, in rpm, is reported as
2200 rpm
